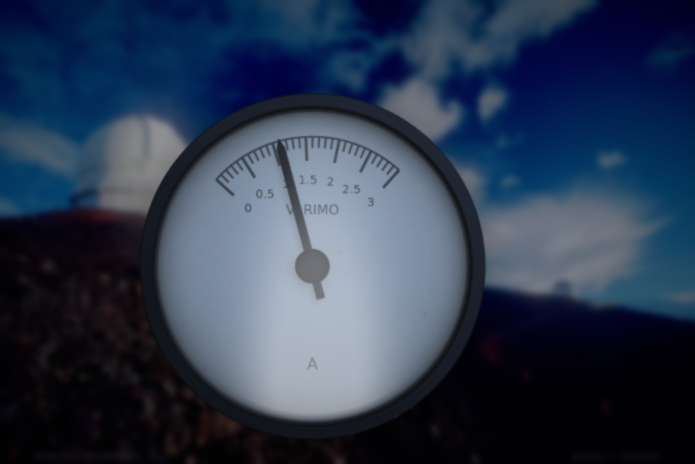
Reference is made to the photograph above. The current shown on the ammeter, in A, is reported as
1.1 A
